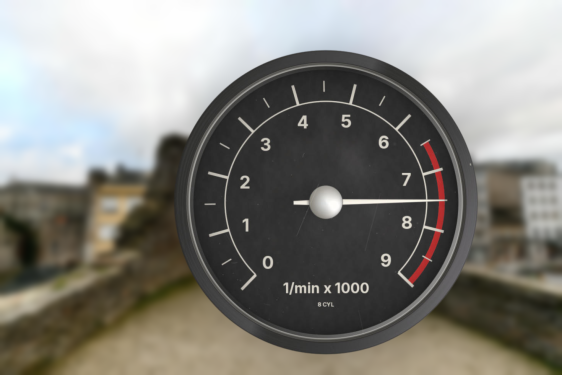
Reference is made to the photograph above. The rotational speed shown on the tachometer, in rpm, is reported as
7500 rpm
